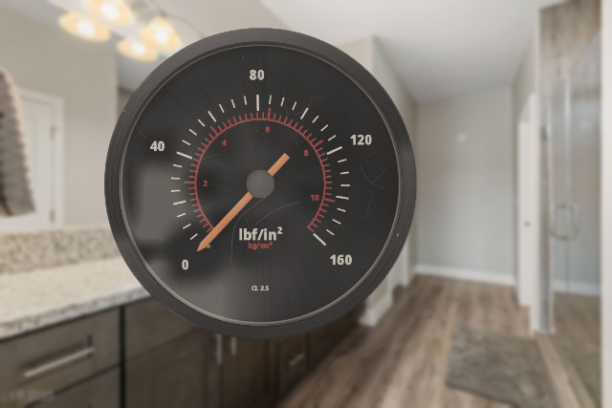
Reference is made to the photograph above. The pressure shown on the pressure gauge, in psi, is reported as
0 psi
